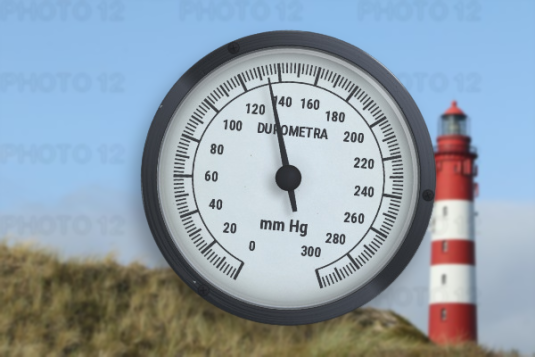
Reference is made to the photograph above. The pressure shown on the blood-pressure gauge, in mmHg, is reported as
134 mmHg
